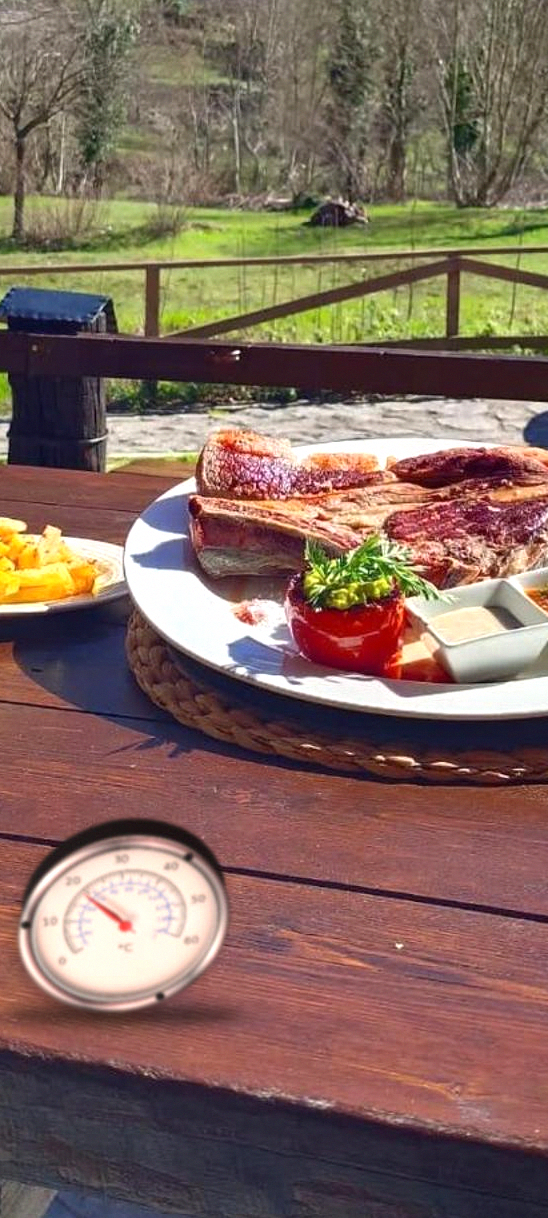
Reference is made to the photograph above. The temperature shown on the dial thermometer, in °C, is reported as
20 °C
